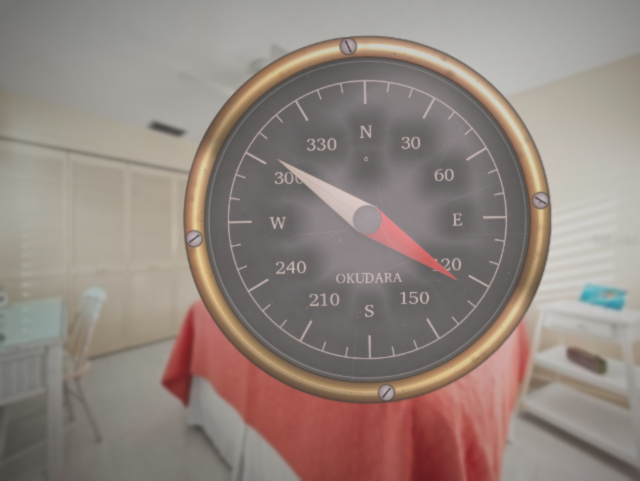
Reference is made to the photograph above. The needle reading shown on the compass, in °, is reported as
125 °
